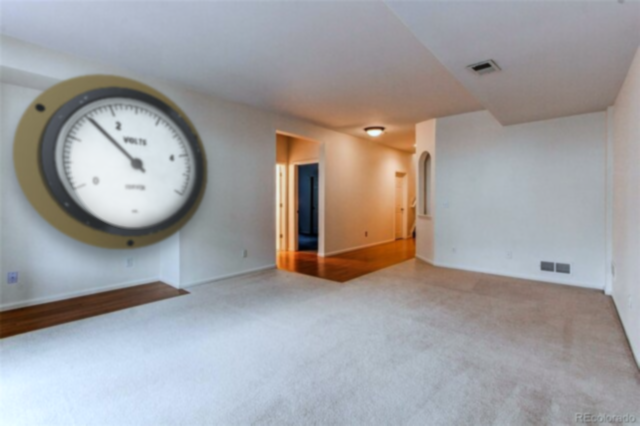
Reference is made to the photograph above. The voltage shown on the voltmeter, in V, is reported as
1.5 V
